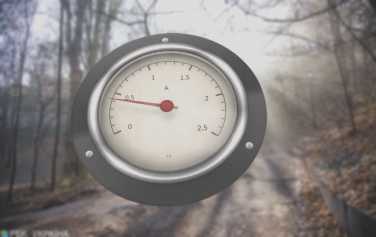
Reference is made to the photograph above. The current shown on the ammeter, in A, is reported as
0.4 A
